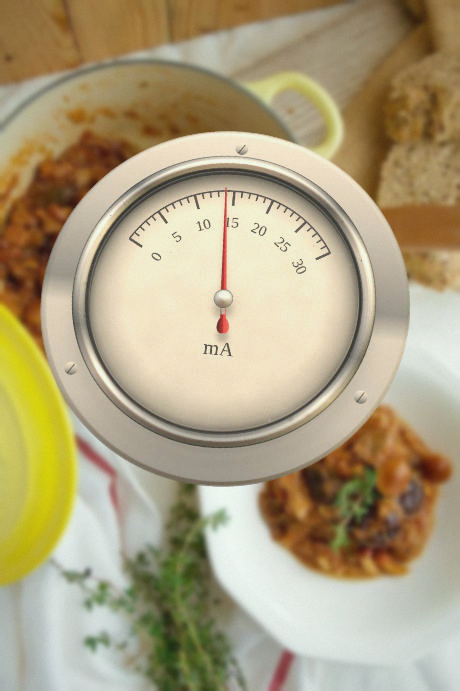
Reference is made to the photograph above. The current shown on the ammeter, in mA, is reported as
14 mA
